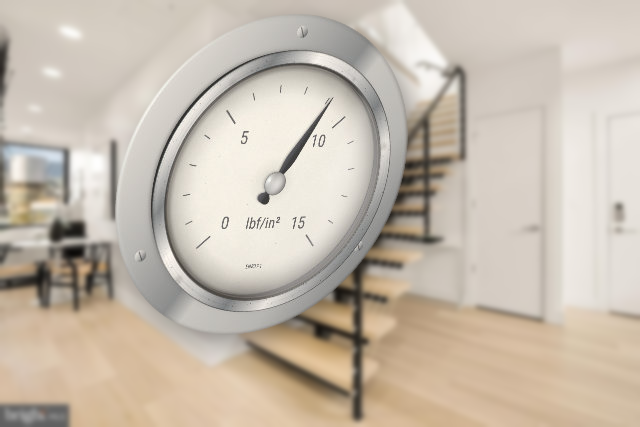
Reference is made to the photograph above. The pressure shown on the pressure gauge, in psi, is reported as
9 psi
